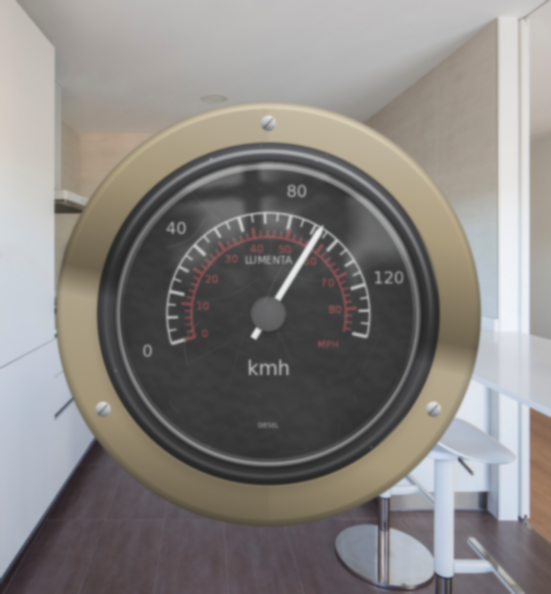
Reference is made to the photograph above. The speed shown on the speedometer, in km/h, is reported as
92.5 km/h
